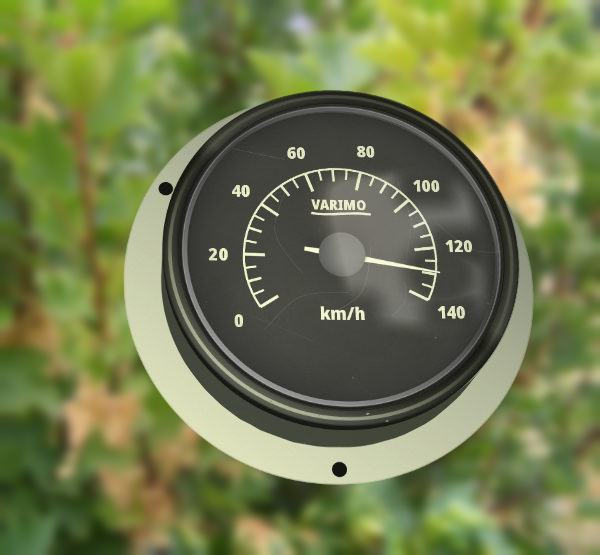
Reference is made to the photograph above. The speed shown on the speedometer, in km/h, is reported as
130 km/h
